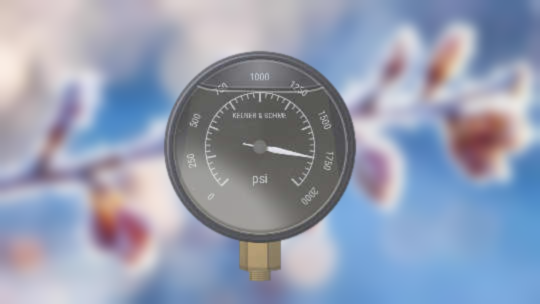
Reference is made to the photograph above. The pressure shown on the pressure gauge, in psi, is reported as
1750 psi
